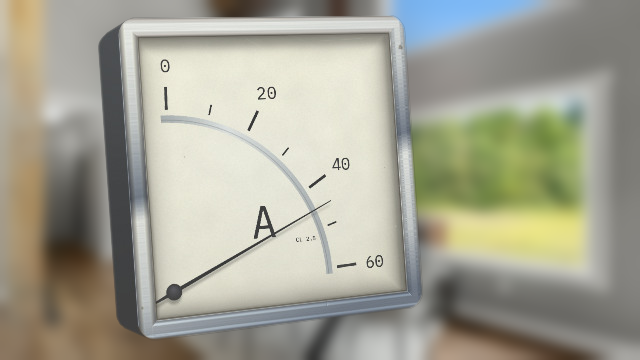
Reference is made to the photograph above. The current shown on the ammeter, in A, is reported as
45 A
